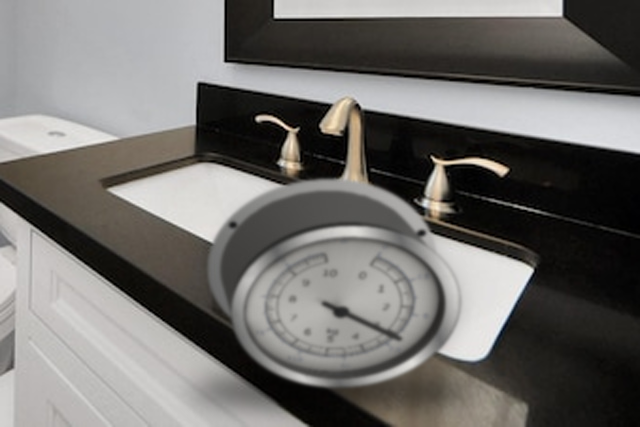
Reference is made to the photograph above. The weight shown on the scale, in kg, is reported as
3 kg
